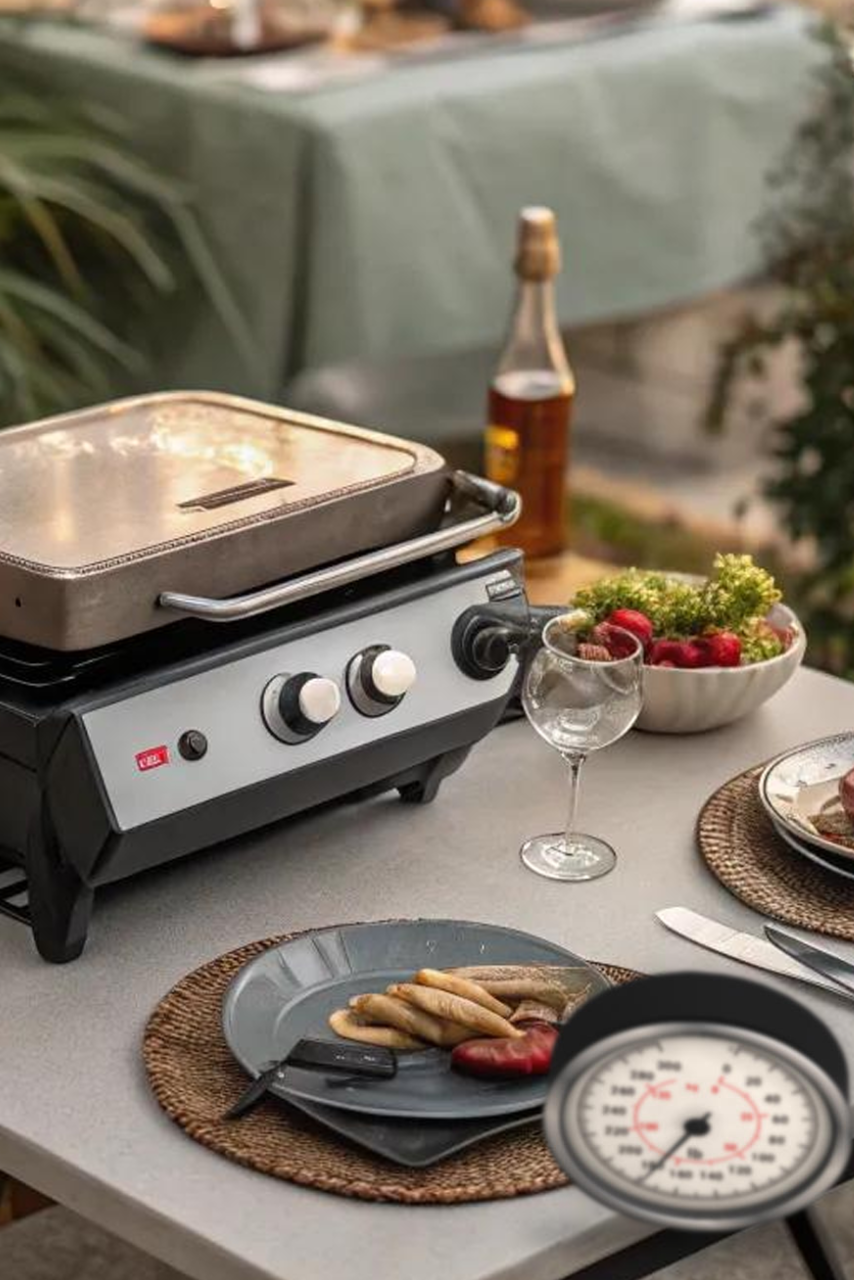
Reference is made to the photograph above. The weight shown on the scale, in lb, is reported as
180 lb
